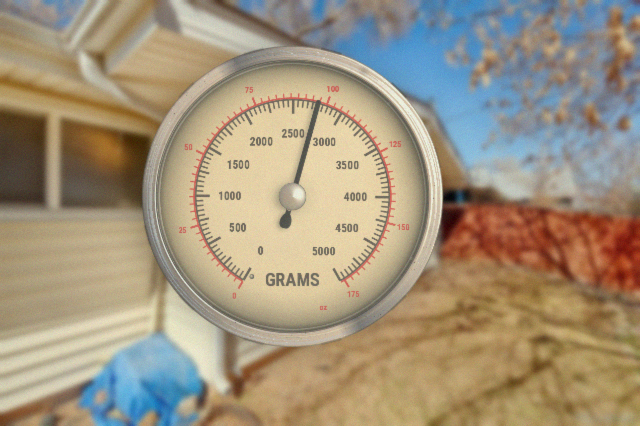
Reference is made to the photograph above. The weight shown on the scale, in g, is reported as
2750 g
